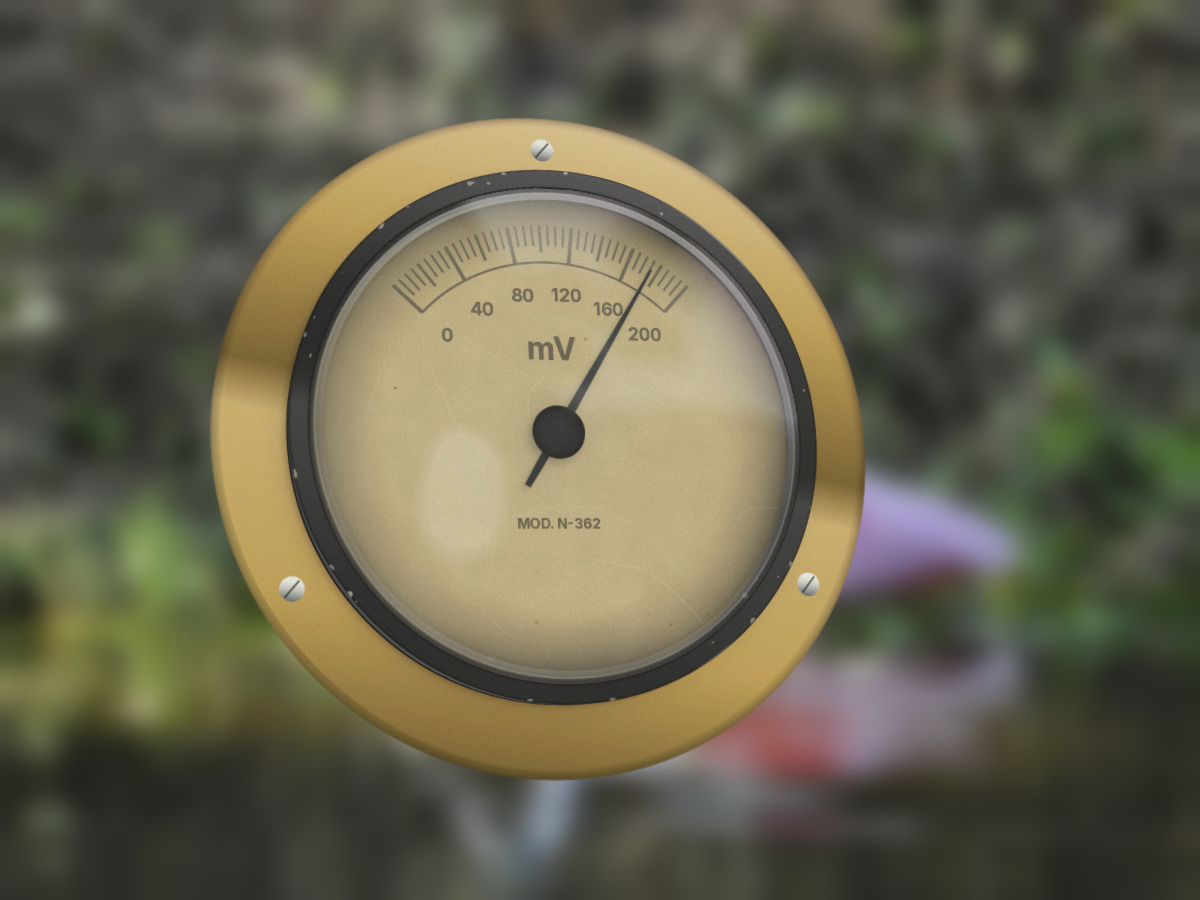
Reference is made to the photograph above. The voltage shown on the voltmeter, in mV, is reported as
175 mV
